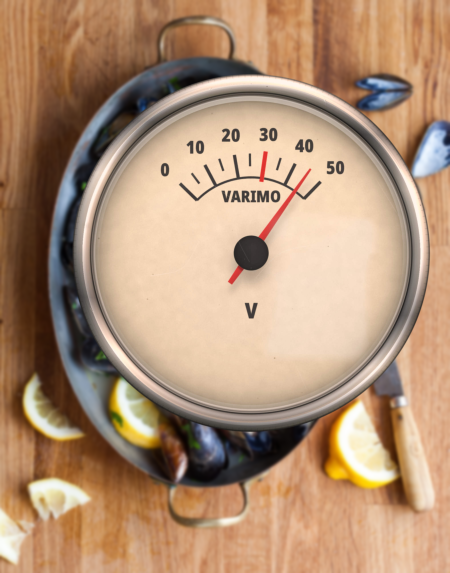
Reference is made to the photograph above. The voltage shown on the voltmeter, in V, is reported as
45 V
